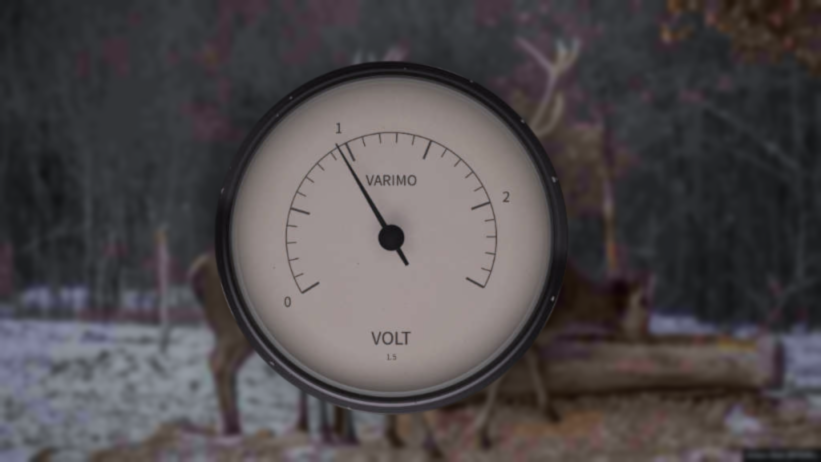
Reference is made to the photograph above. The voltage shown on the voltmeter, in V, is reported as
0.95 V
